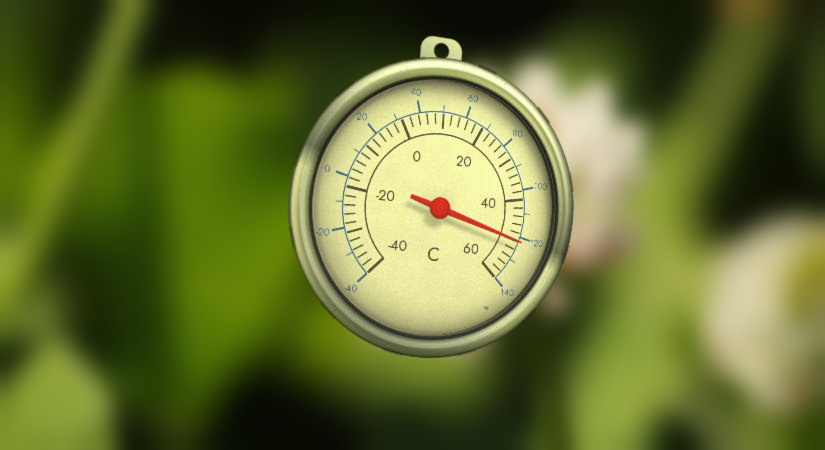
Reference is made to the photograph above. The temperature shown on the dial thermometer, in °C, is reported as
50 °C
